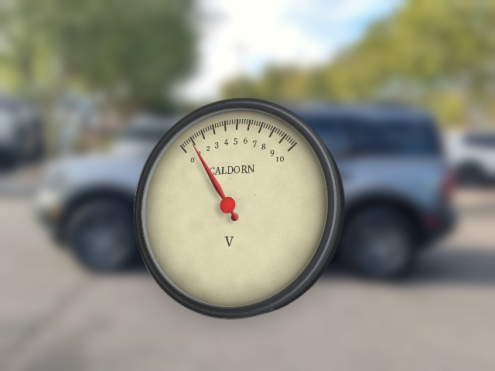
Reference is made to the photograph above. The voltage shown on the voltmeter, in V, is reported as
1 V
